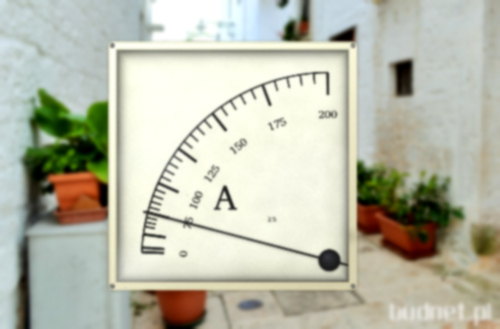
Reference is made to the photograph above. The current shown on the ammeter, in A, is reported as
75 A
